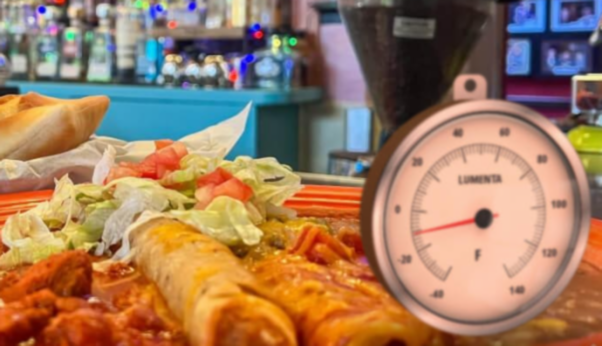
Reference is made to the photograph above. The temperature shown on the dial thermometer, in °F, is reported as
-10 °F
